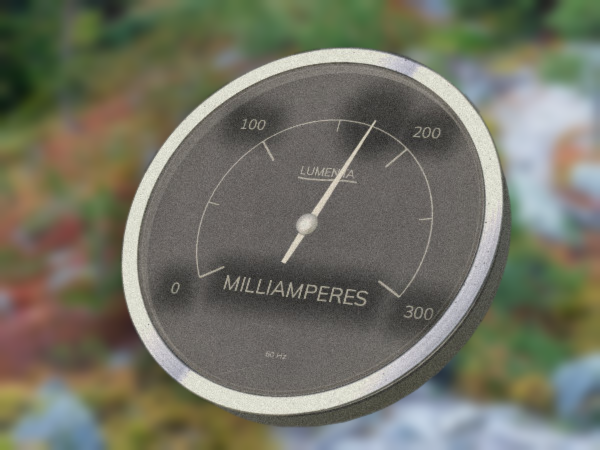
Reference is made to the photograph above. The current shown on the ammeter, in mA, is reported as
175 mA
